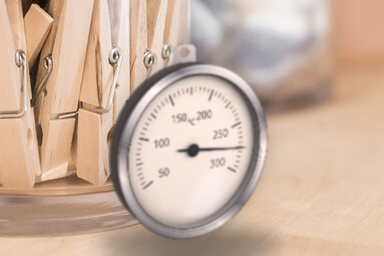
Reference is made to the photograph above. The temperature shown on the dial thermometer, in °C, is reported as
275 °C
